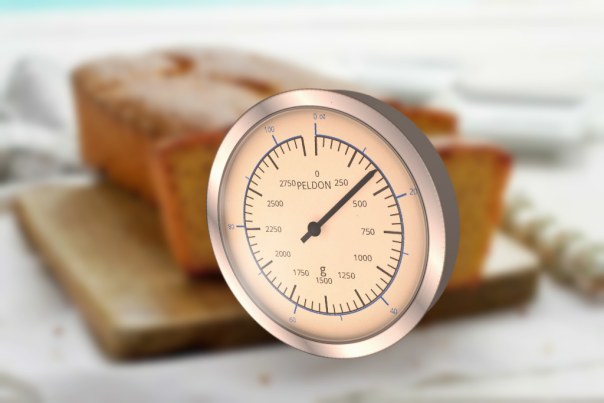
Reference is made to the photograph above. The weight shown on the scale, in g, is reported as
400 g
